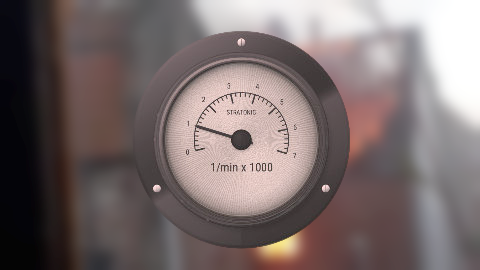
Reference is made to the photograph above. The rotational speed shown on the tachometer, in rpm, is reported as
1000 rpm
